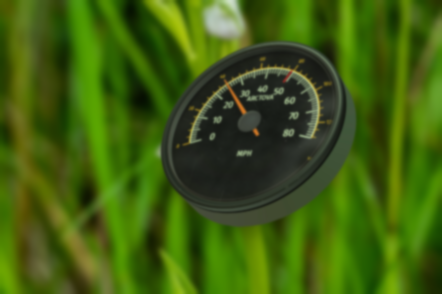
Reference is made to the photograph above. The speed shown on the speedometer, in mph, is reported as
25 mph
